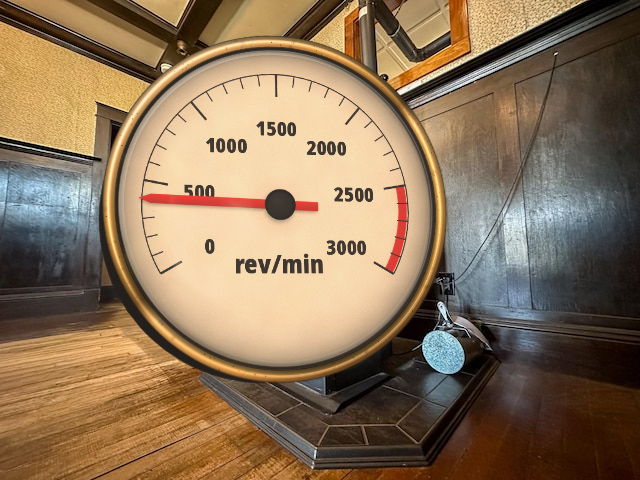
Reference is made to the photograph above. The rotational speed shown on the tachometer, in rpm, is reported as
400 rpm
